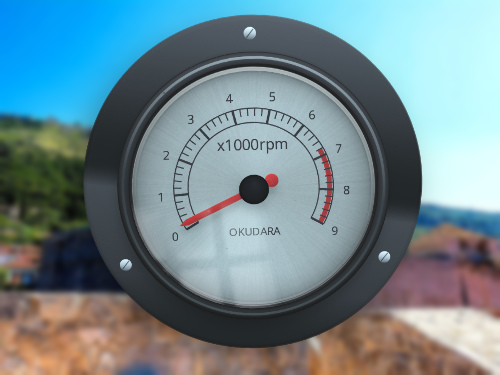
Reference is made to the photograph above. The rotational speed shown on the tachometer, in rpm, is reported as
200 rpm
